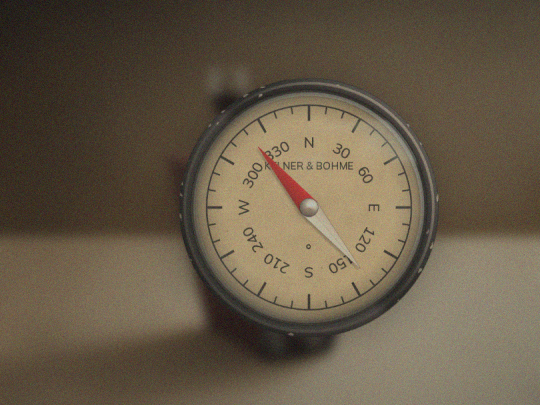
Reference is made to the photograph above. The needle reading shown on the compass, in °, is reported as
320 °
